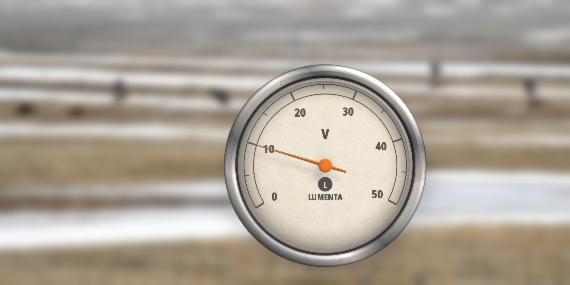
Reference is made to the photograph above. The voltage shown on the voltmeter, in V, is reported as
10 V
